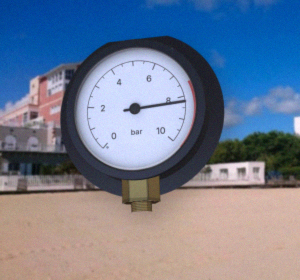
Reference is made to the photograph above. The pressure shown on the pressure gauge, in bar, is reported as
8.25 bar
